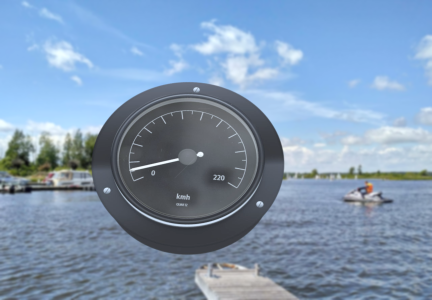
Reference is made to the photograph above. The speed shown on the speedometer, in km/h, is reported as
10 km/h
